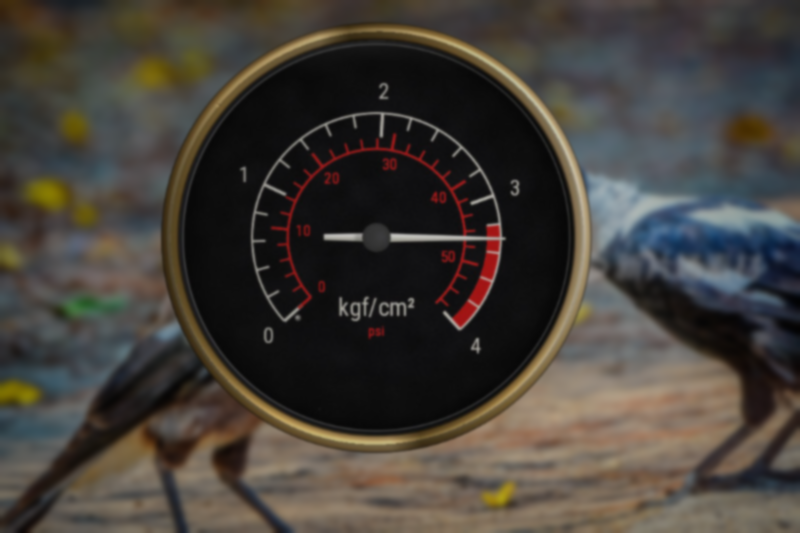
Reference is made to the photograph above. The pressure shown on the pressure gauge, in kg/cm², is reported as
3.3 kg/cm²
